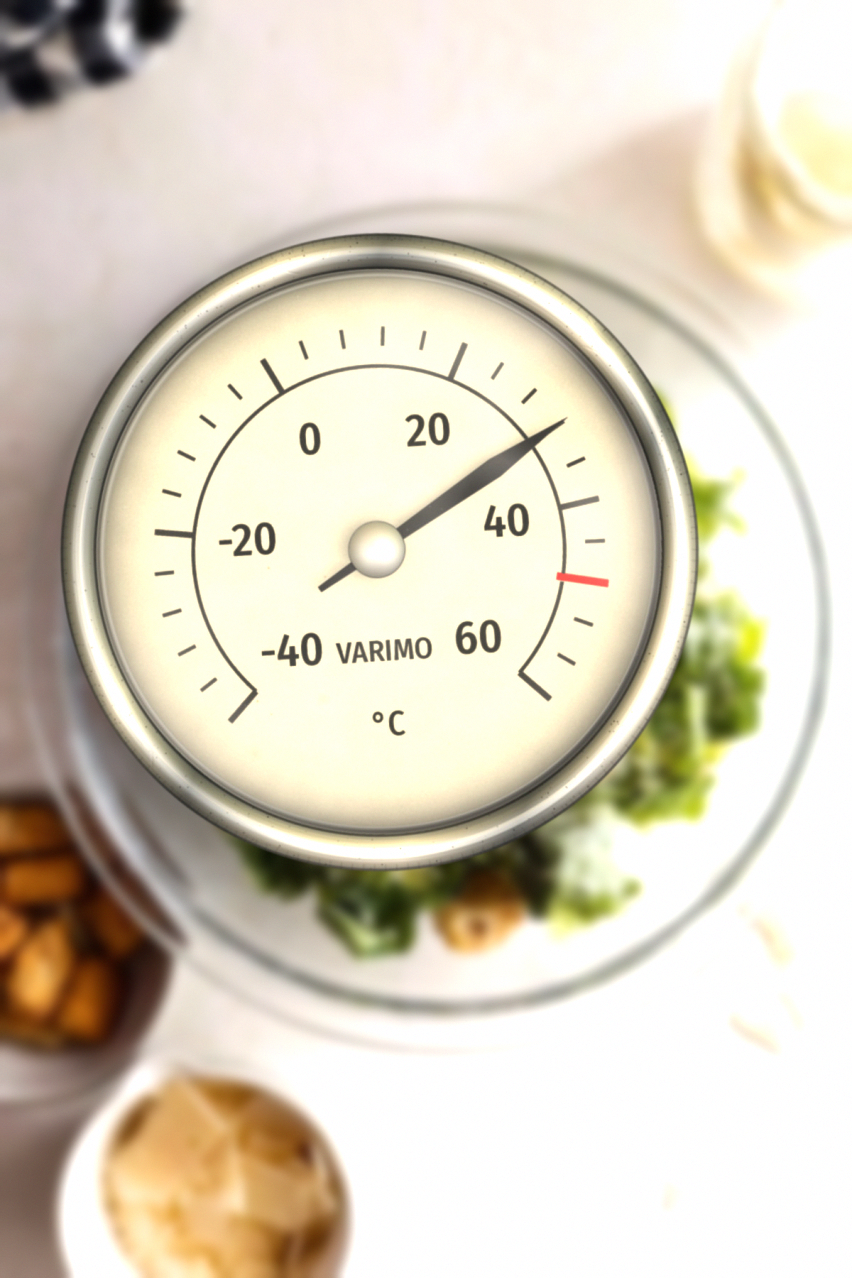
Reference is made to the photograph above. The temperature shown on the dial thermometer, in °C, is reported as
32 °C
